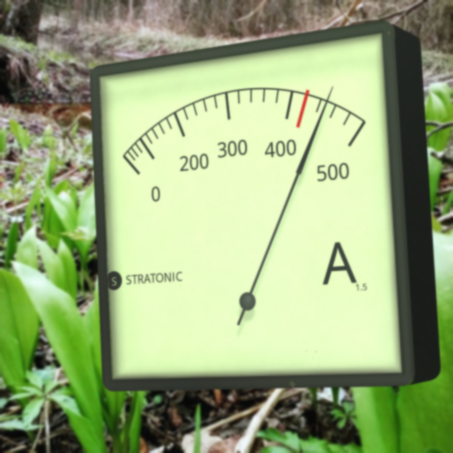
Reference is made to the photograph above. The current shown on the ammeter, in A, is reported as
450 A
